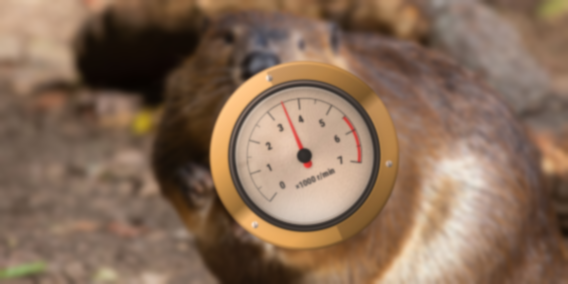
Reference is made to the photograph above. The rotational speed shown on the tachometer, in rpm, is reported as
3500 rpm
